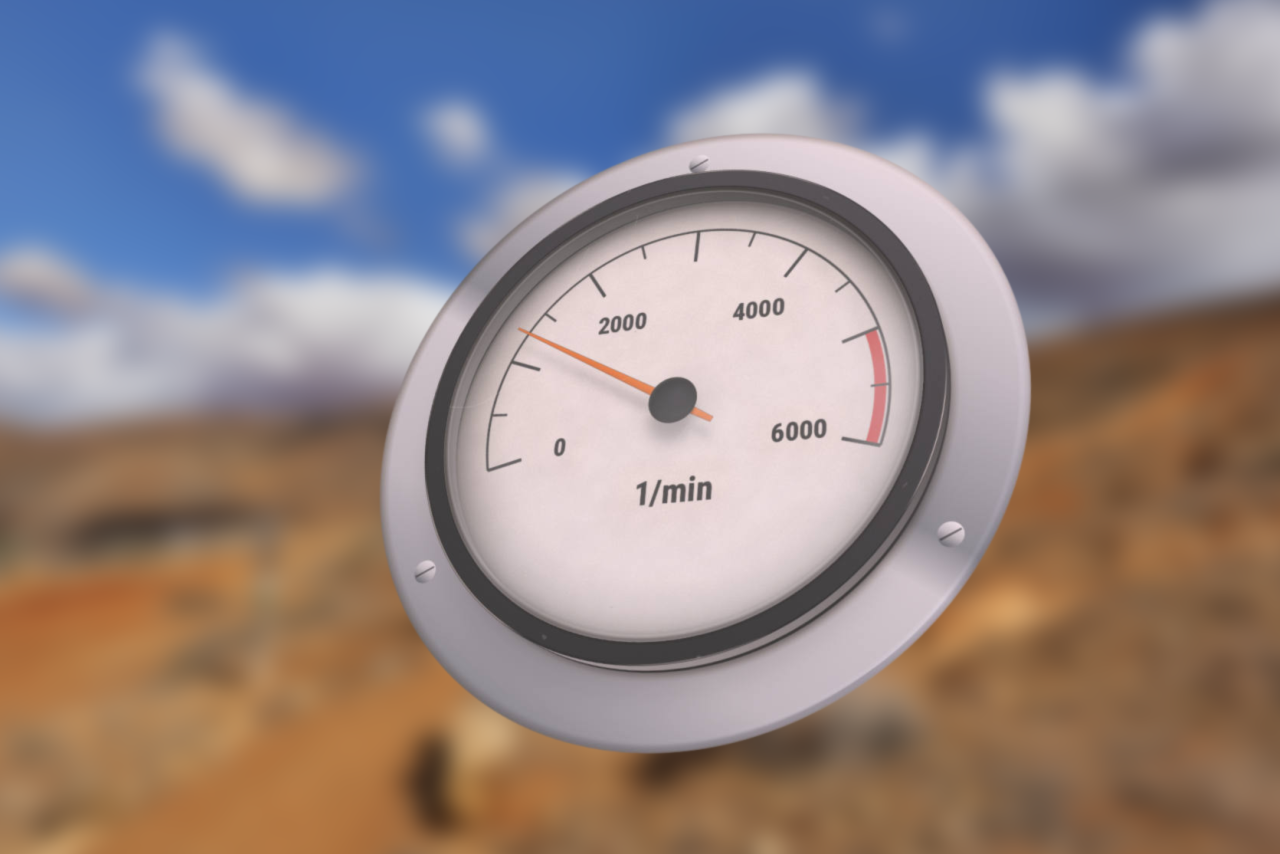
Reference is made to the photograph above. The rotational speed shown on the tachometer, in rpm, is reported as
1250 rpm
